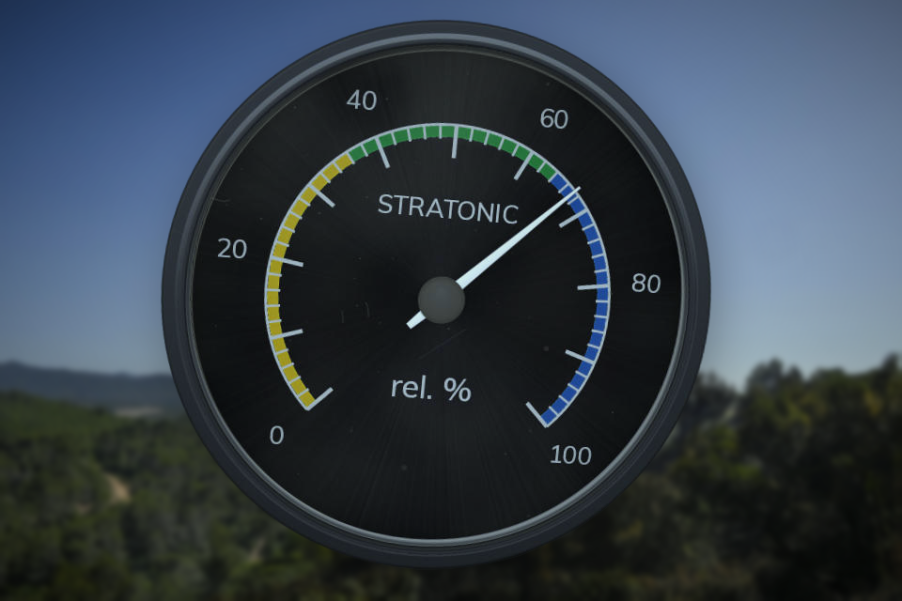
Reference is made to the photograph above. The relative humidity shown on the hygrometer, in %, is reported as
67 %
